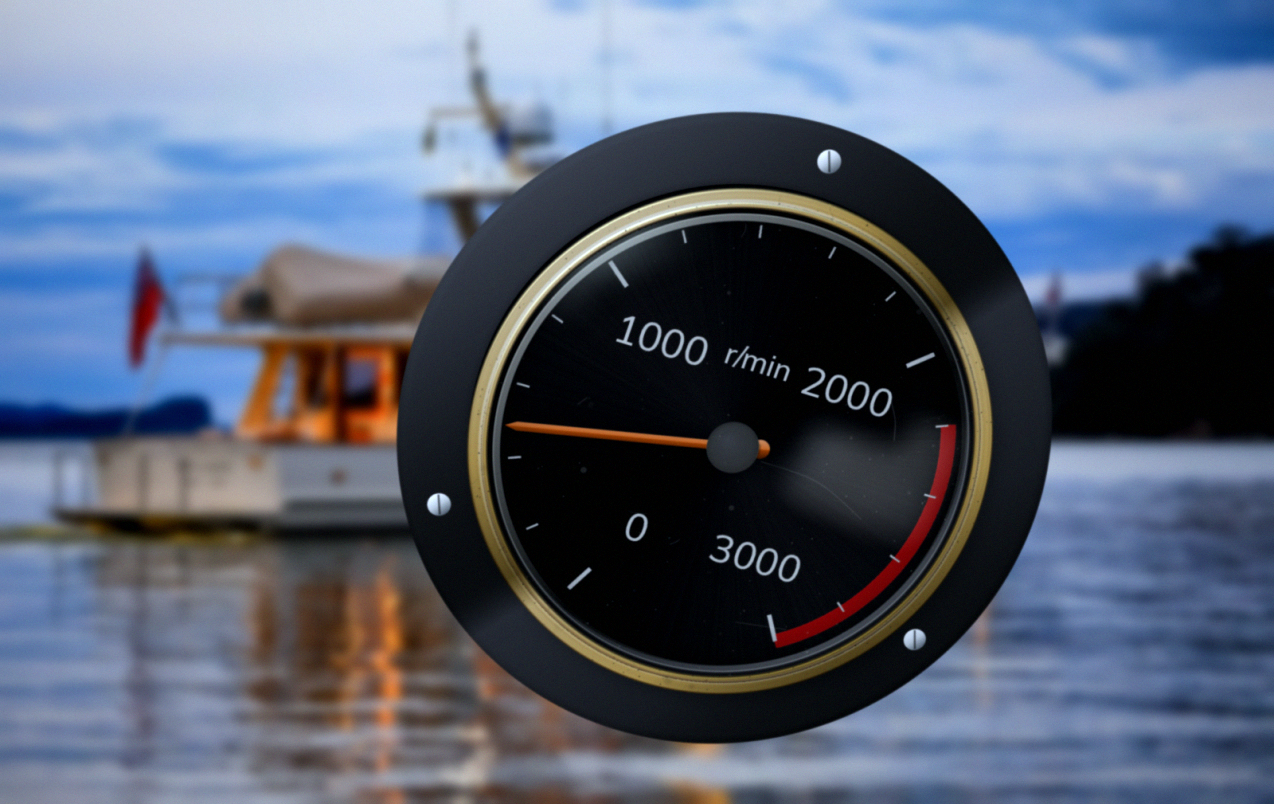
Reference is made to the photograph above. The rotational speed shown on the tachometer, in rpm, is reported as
500 rpm
